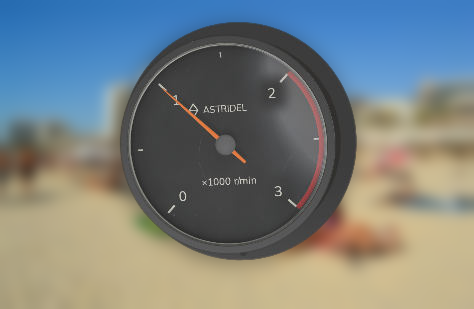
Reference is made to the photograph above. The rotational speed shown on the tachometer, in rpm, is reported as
1000 rpm
